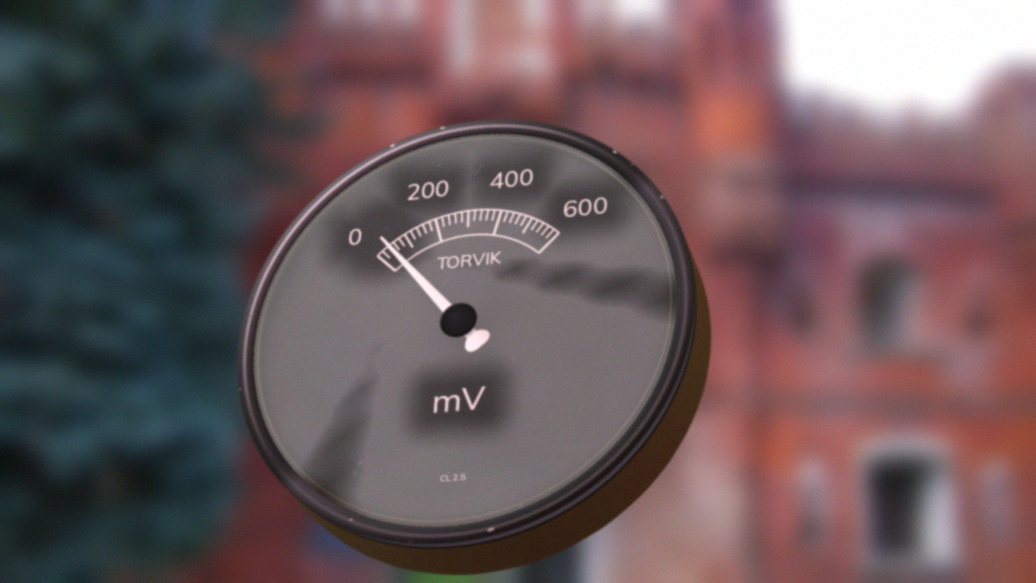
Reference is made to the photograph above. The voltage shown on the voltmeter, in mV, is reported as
40 mV
